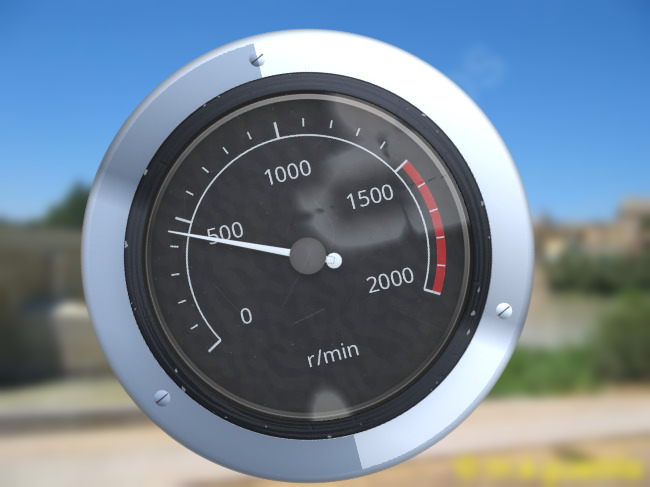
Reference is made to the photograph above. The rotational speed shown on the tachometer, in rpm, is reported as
450 rpm
